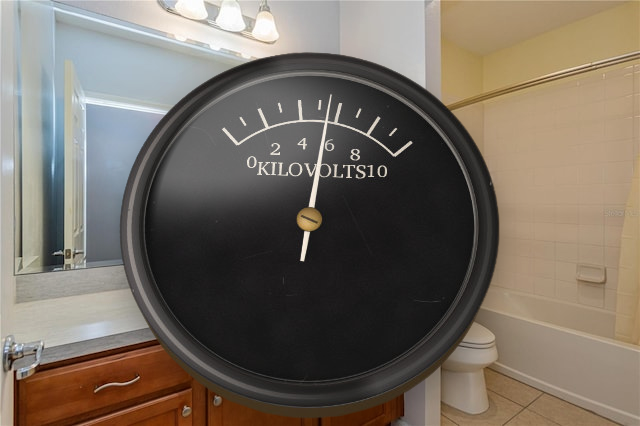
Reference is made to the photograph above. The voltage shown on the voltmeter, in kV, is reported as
5.5 kV
